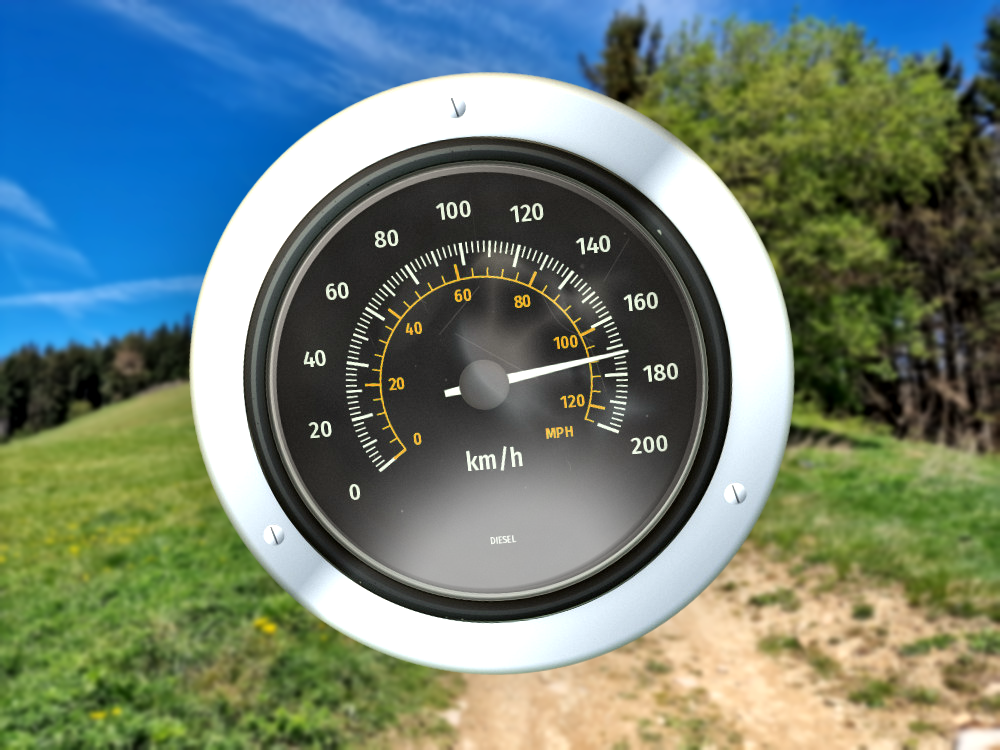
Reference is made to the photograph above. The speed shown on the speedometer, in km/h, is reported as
172 km/h
